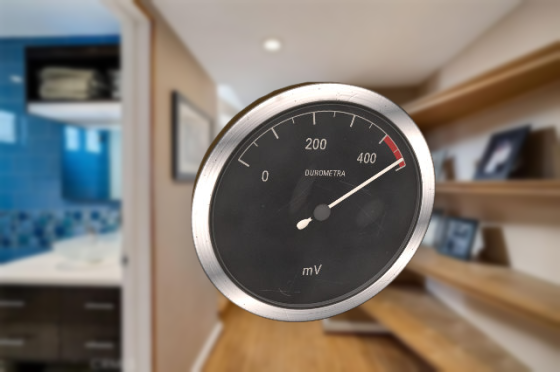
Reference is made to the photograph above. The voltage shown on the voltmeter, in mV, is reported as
475 mV
